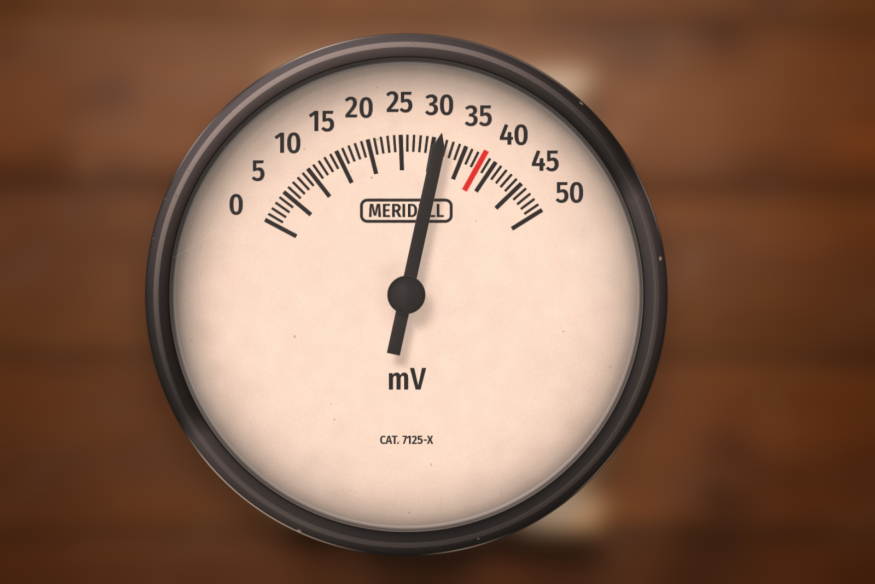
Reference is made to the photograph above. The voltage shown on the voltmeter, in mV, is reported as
31 mV
